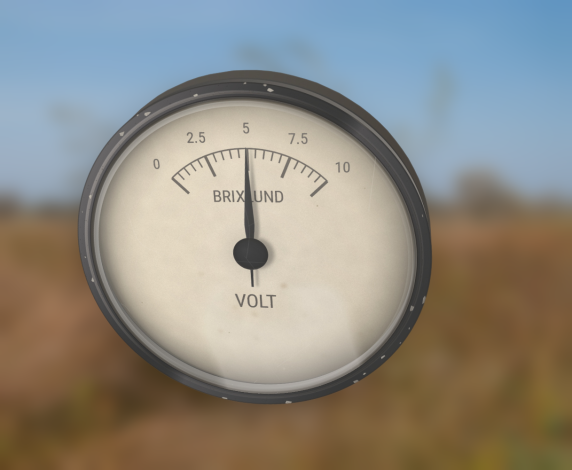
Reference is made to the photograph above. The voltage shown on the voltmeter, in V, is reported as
5 V
